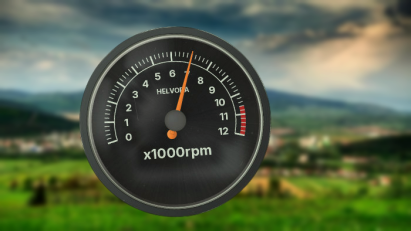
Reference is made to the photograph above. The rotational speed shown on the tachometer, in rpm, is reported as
7000 rpm
